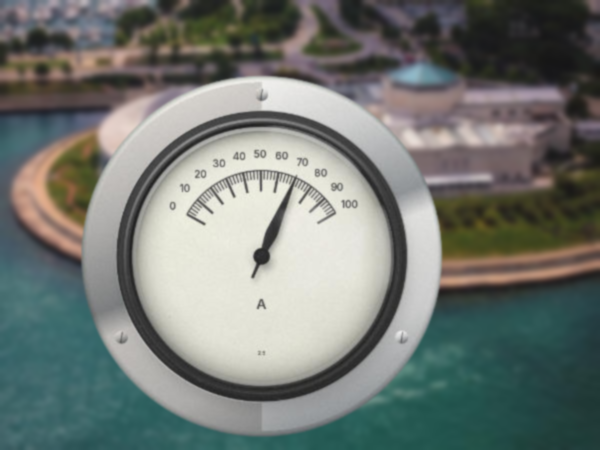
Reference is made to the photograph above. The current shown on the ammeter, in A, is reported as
70 A
